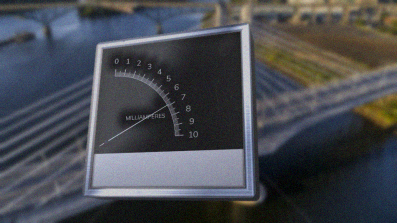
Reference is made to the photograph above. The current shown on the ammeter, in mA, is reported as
7 mA
